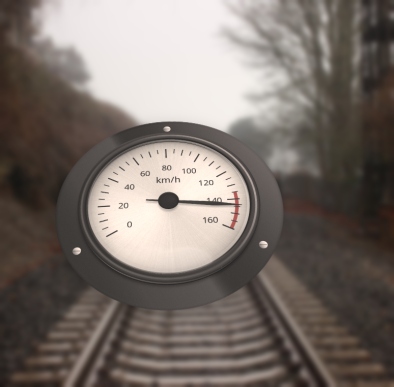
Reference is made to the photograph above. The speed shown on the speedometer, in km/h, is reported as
145 km/h
